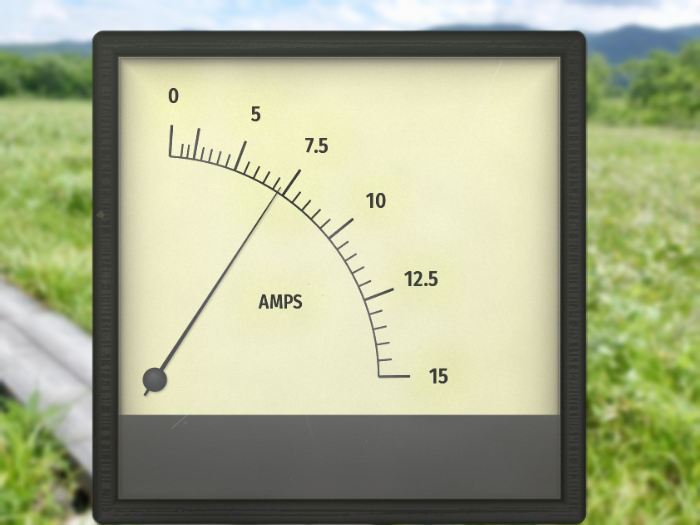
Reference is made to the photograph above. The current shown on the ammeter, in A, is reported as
7.25 A
